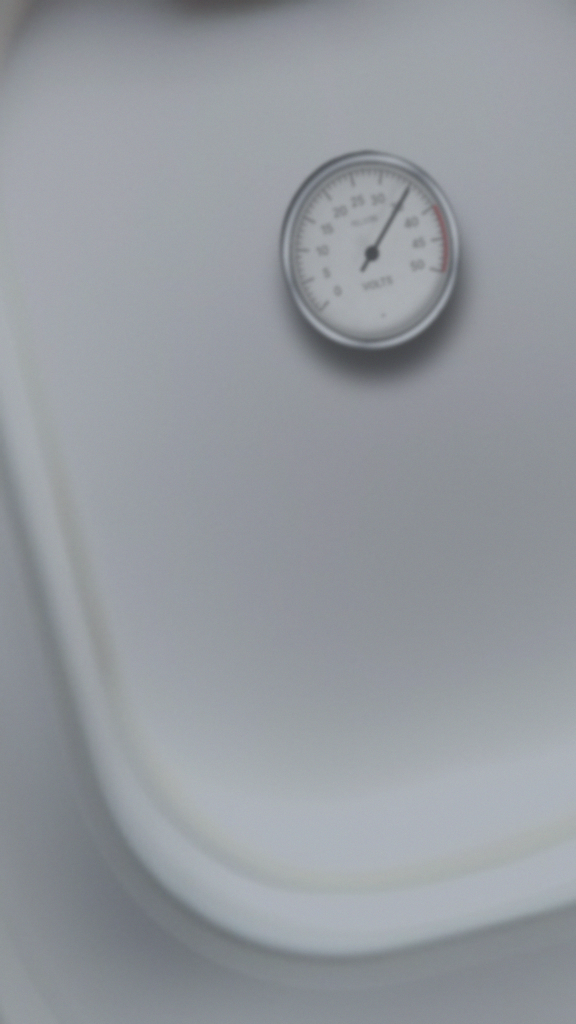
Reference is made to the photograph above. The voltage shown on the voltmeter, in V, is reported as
35 V
